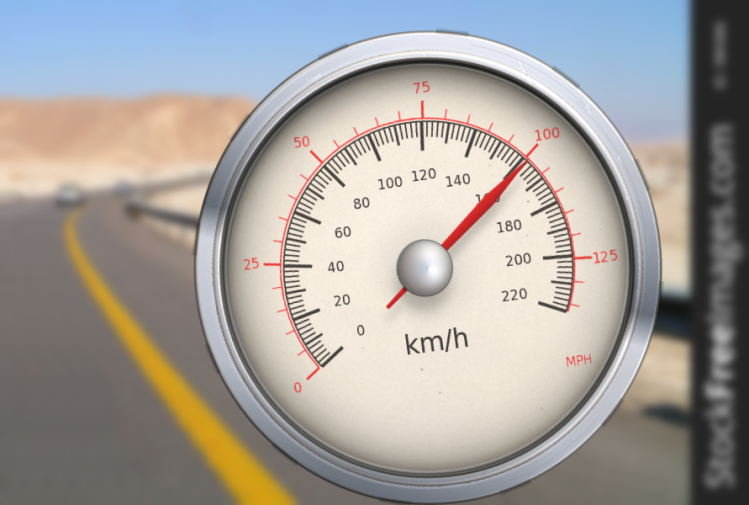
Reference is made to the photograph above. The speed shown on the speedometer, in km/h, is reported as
162 km/h
